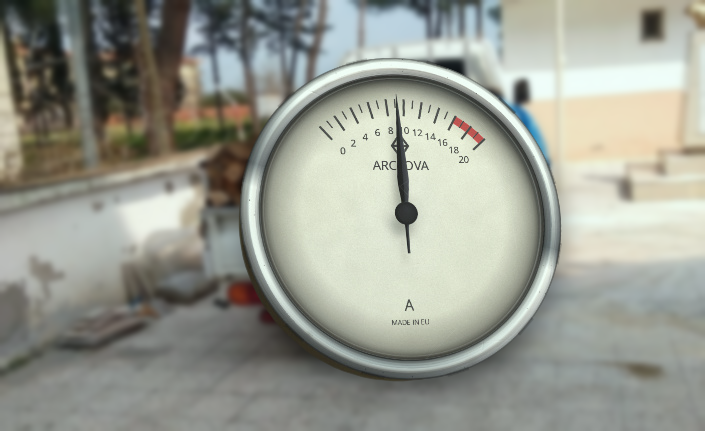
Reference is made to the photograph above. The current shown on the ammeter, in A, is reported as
9 A
